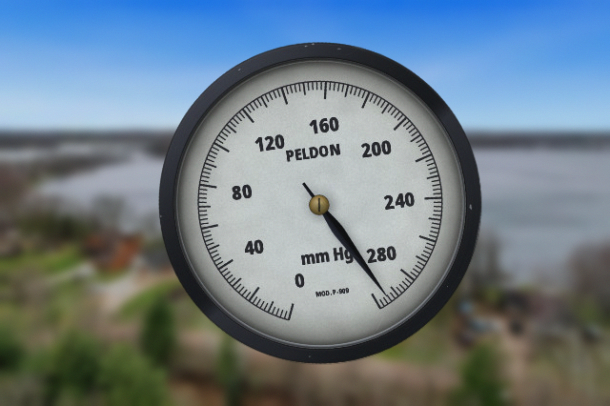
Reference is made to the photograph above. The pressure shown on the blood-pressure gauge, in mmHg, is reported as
294 mmHg
